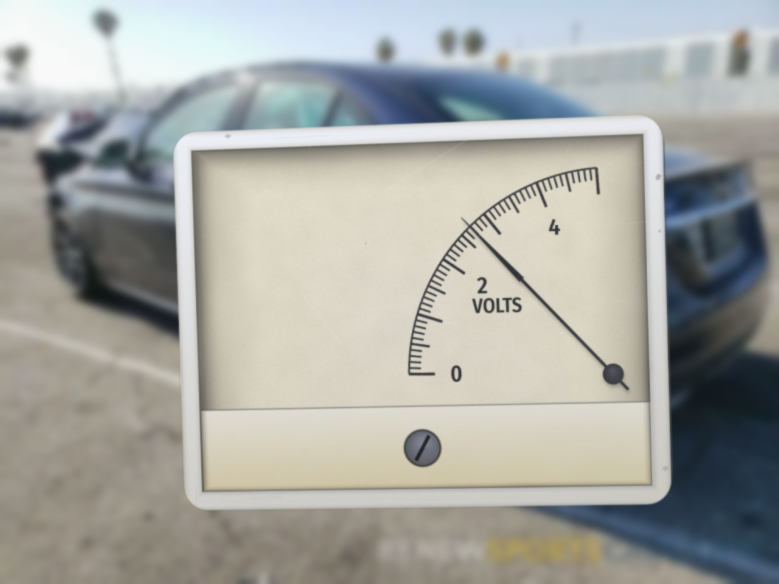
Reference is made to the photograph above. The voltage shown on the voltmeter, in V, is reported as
2.7 V
